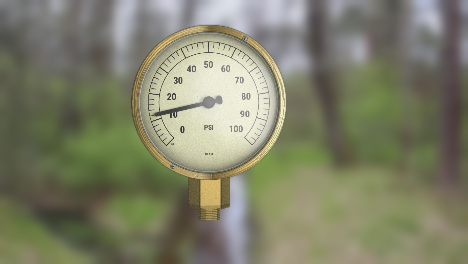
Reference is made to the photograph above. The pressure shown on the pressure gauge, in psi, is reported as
12 psi
